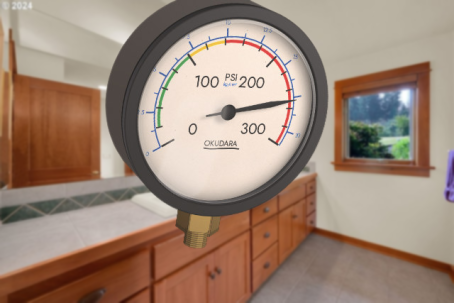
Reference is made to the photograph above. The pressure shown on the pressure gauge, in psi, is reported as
250 psi
